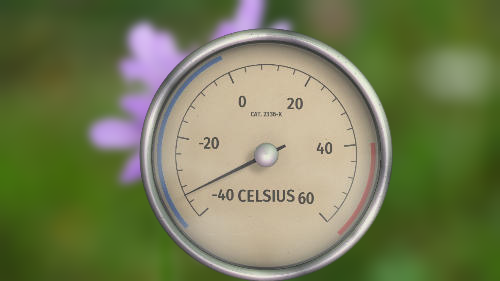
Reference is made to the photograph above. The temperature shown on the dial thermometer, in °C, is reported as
-34 °C
